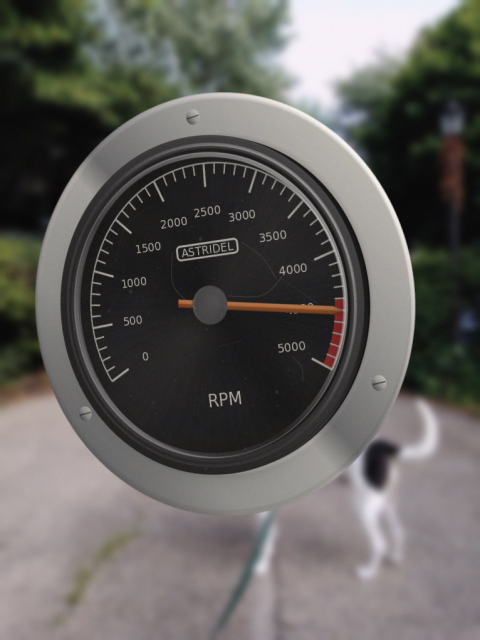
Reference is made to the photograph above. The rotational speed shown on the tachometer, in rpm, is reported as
4500 rpm
